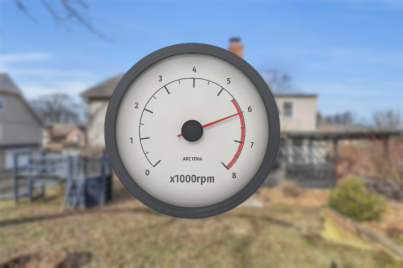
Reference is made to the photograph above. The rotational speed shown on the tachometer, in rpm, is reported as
6000 rpm
